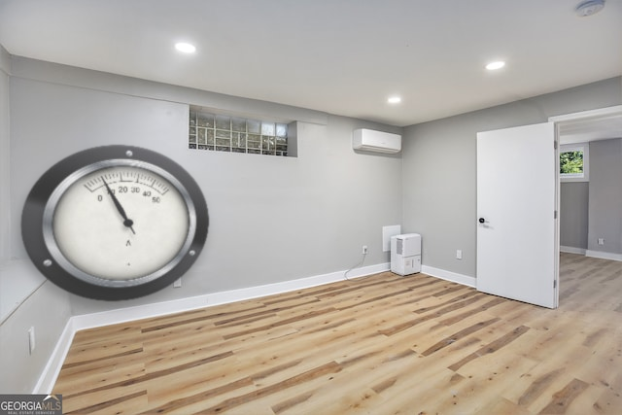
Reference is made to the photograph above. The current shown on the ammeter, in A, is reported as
10 A
